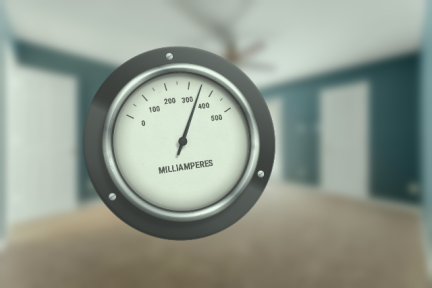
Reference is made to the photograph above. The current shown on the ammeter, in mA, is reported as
350 mA
